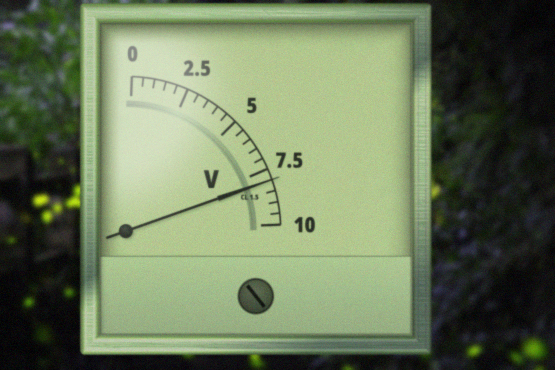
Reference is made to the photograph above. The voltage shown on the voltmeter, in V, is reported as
8 V
